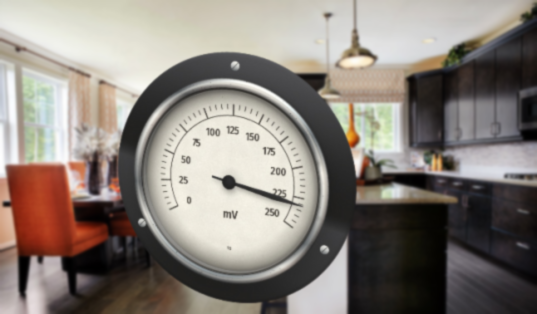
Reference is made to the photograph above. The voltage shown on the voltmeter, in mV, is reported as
230 mV
